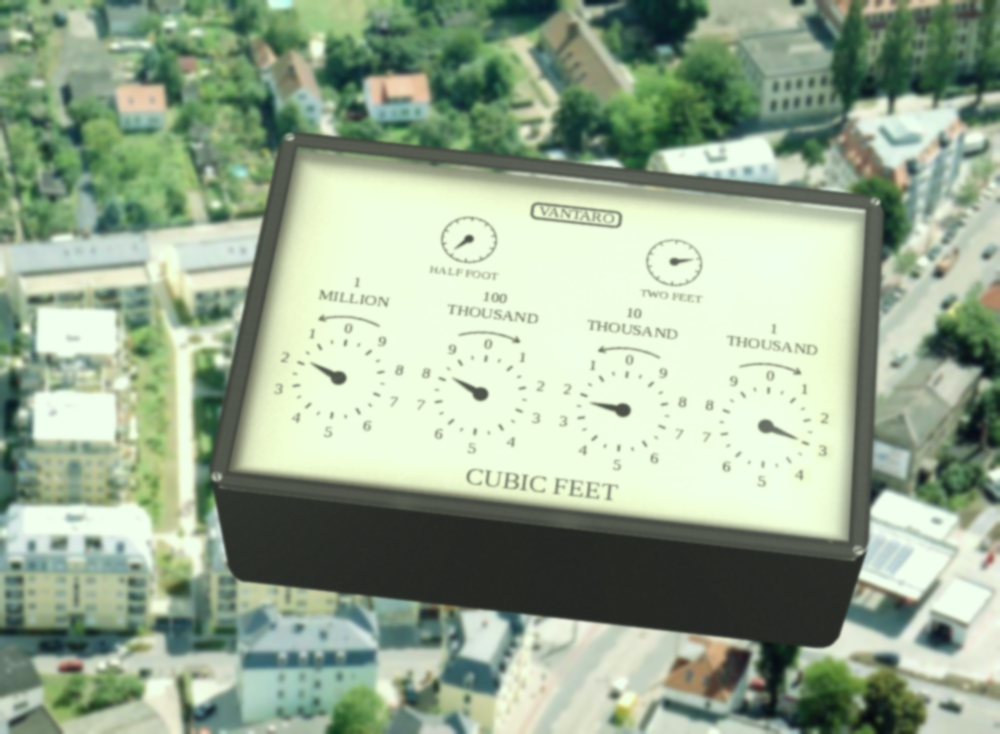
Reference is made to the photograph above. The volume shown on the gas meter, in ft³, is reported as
182300 ft³
